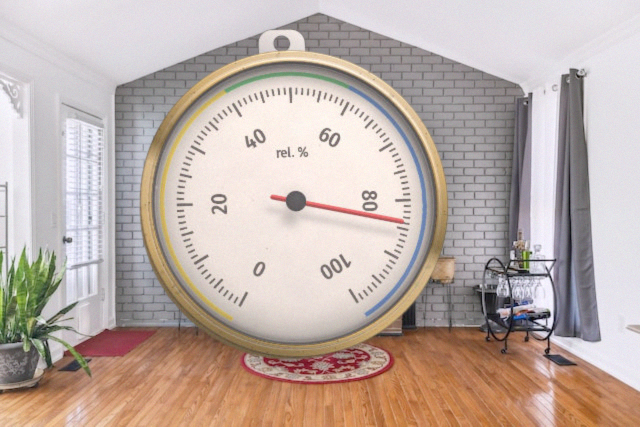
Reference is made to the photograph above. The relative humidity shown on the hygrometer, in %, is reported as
84 %
